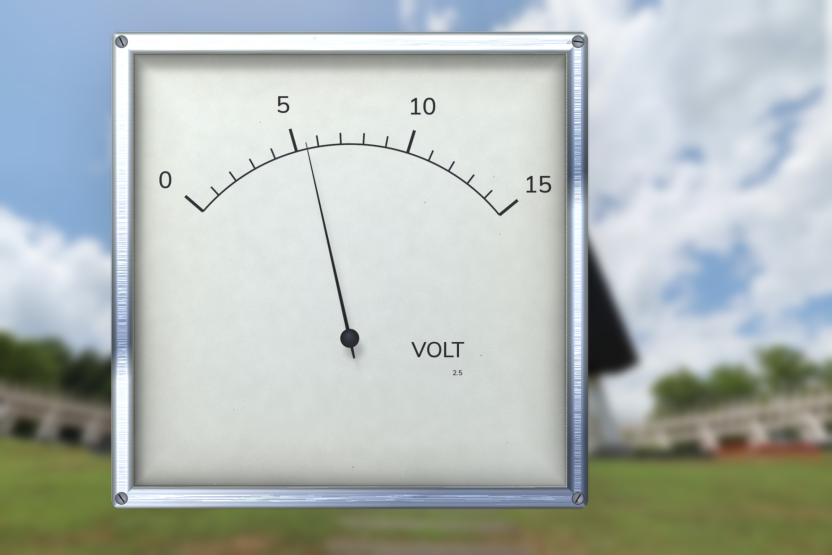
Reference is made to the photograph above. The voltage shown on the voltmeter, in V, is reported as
5.5 V
